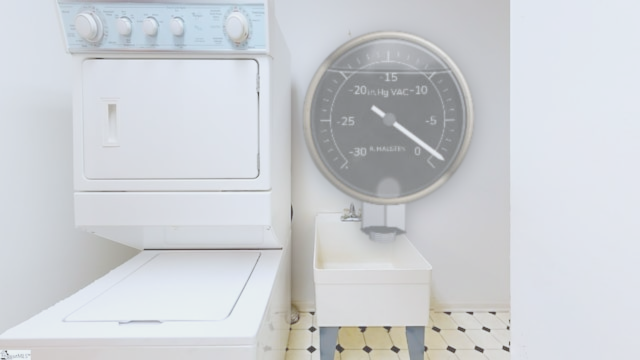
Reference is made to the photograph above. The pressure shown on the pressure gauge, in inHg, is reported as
-1 inHg
